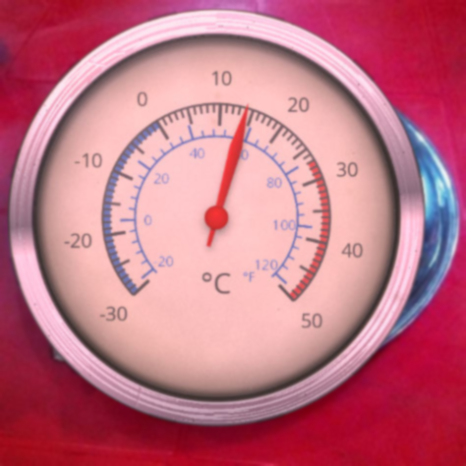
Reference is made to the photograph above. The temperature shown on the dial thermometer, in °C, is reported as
14 °C
